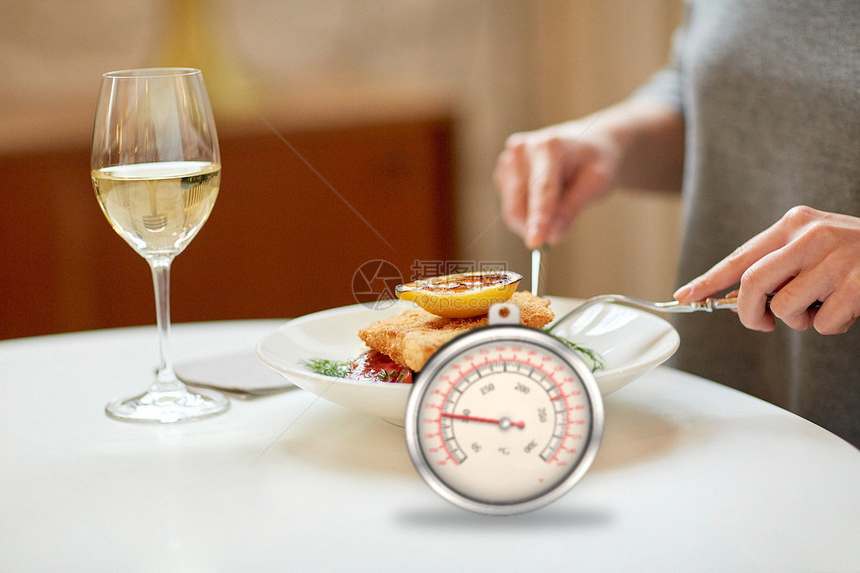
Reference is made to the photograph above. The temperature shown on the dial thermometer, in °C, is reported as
100 °C
